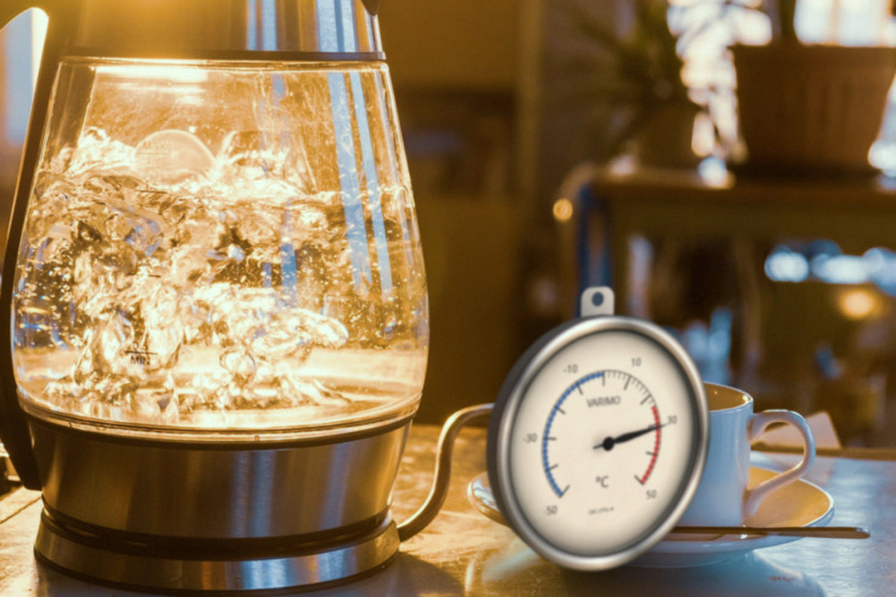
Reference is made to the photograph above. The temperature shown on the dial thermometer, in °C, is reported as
30 °C
